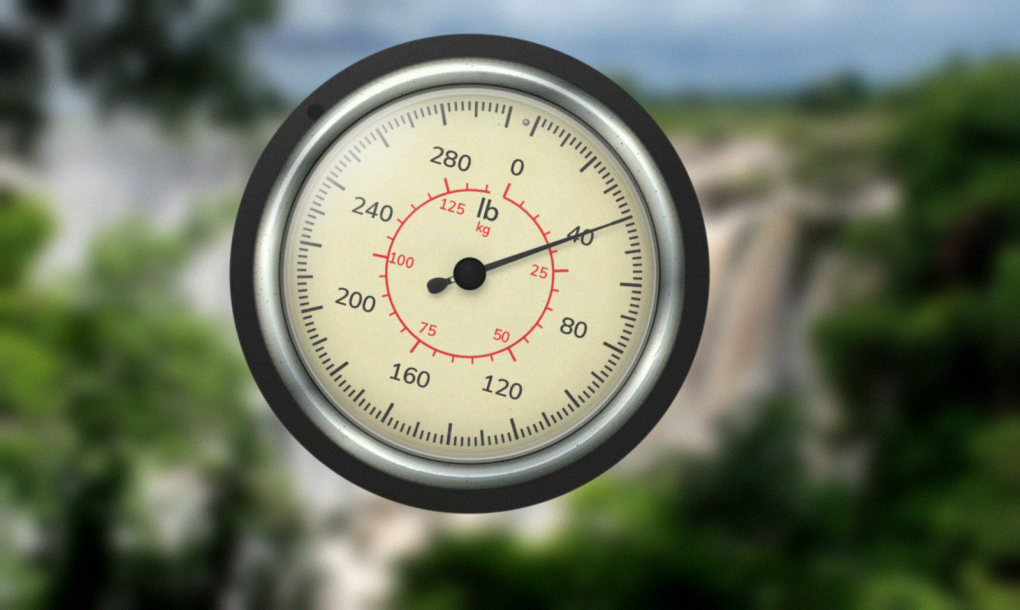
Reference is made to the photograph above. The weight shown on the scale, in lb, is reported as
40 lb
